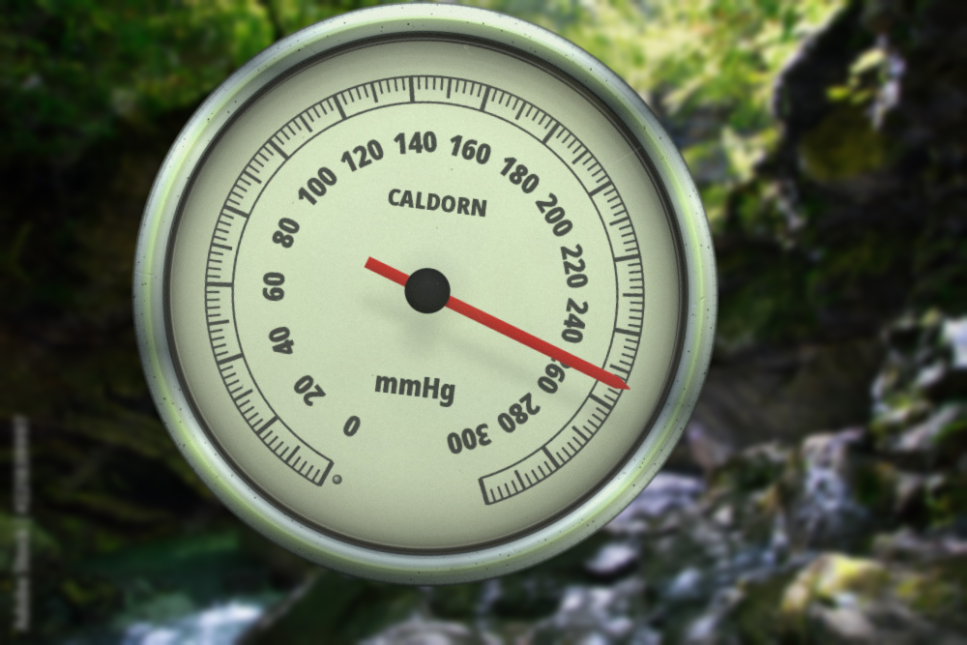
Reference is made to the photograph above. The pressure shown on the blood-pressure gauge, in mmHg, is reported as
254 mmHg
